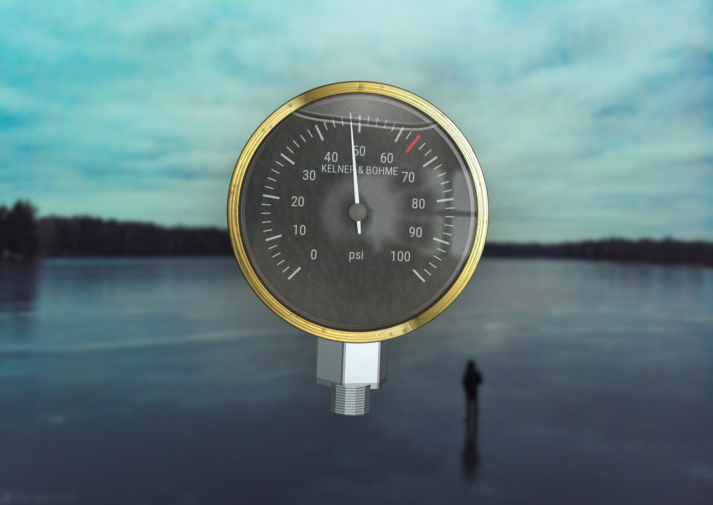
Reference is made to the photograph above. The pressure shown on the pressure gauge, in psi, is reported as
48 psi
